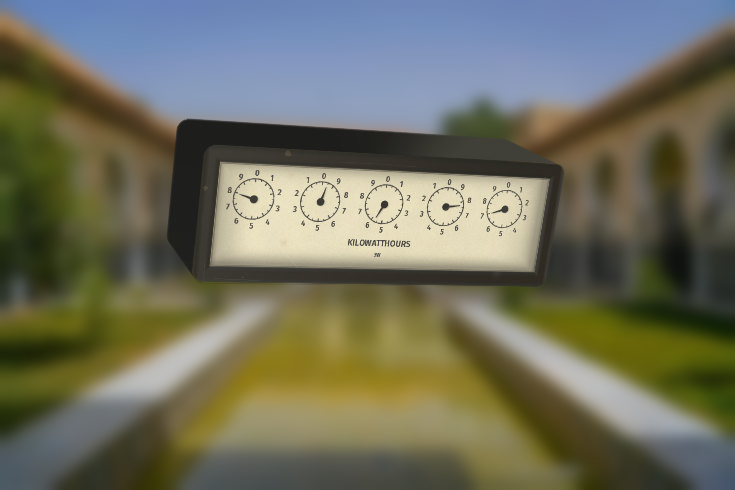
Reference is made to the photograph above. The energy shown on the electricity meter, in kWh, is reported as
79577 kWh
